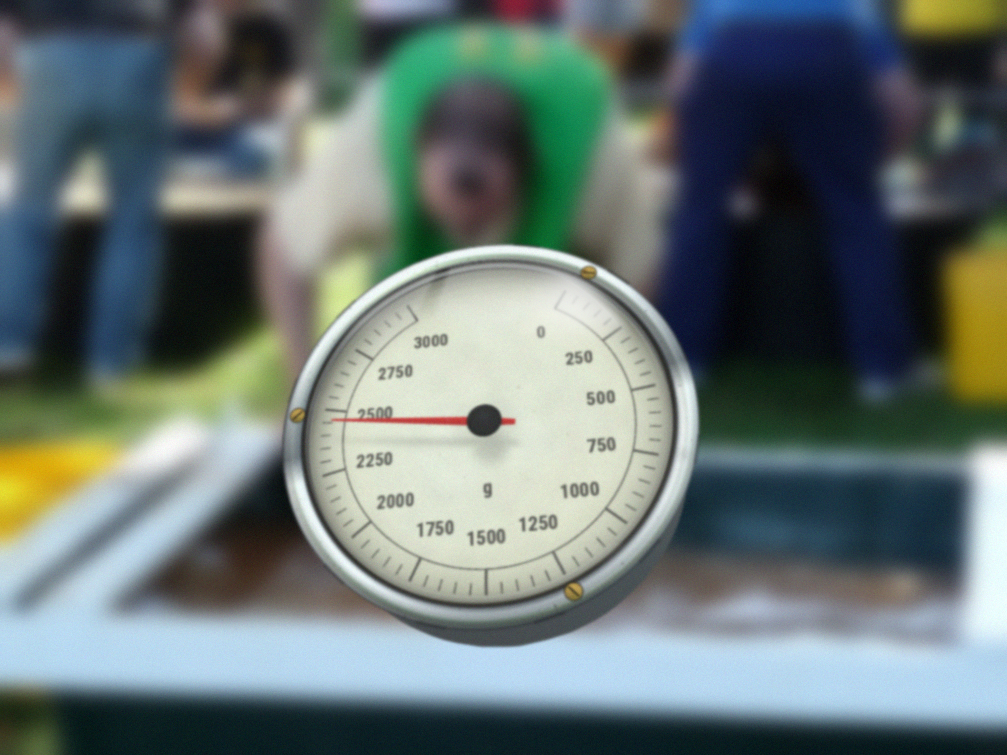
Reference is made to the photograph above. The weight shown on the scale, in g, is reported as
2450 g
